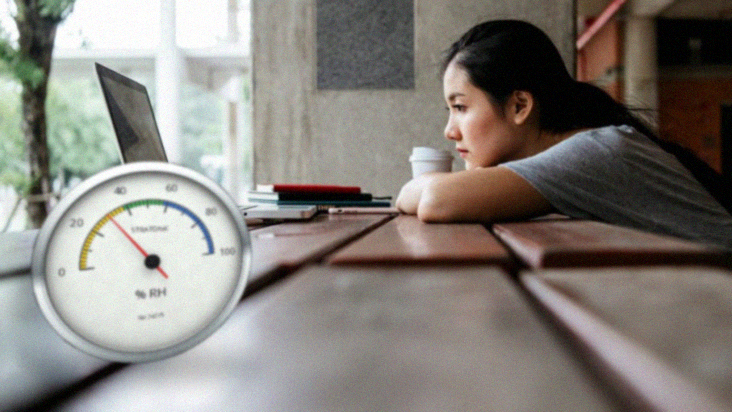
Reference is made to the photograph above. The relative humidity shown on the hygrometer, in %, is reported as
30 %
